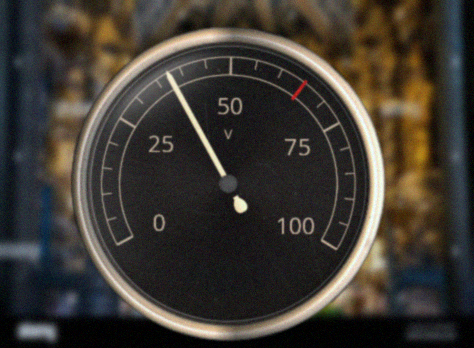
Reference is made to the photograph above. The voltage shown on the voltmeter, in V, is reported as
37.5 V
